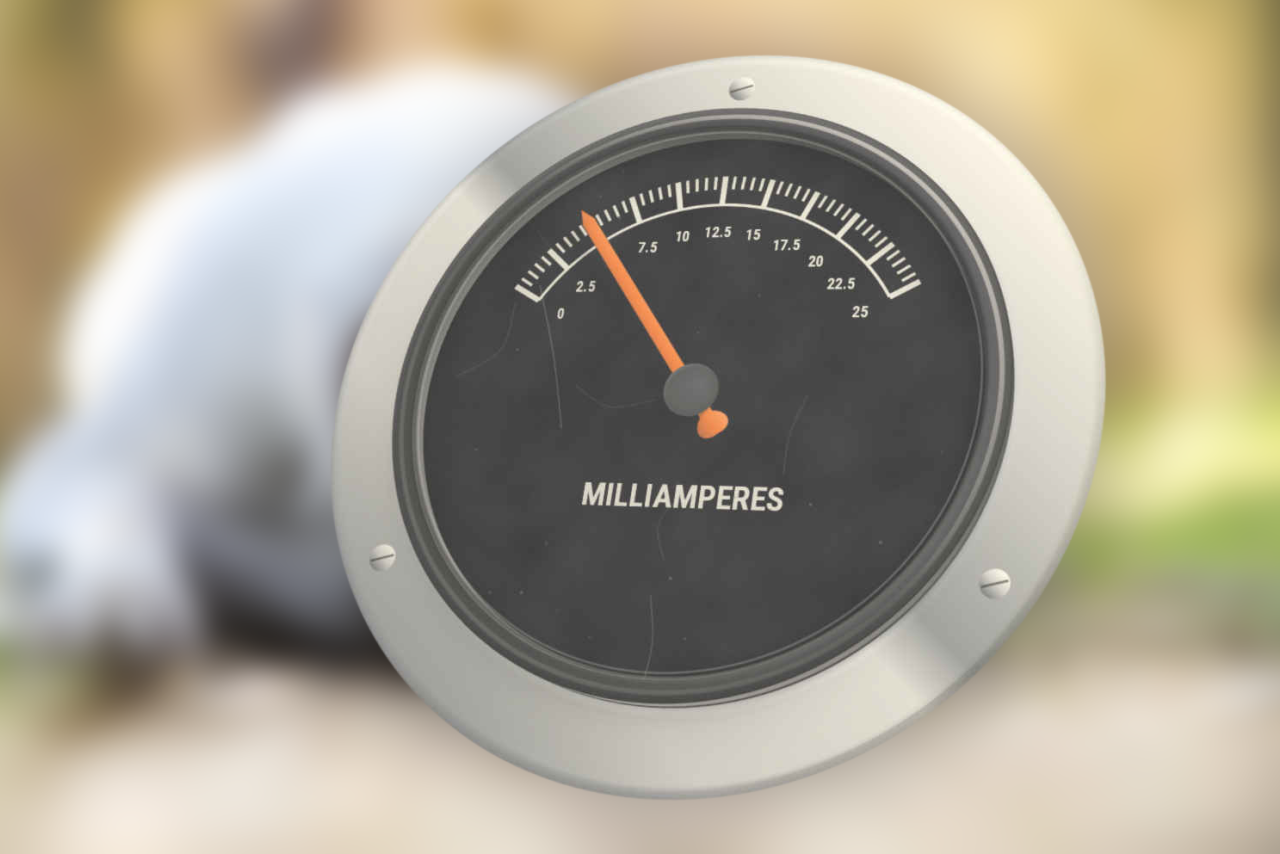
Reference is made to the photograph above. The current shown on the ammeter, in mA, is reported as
5 mA
